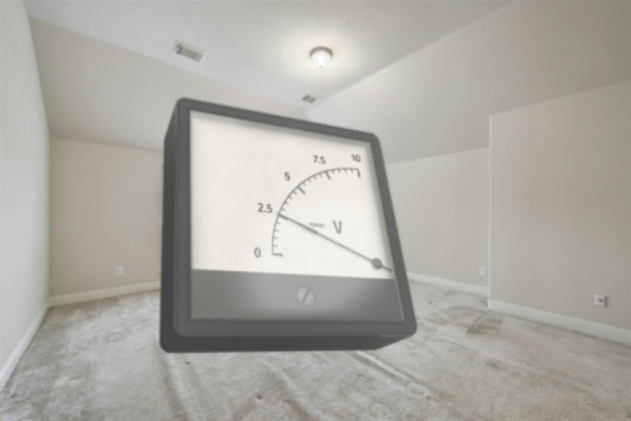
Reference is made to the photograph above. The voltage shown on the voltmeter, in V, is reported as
2.5 V
